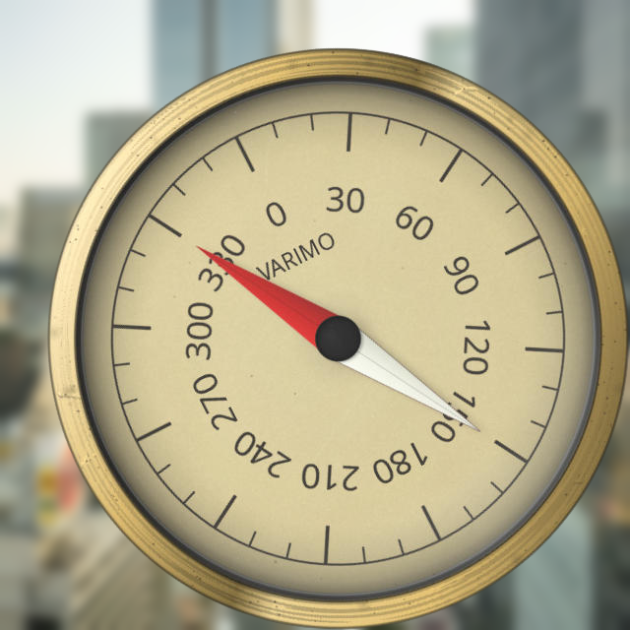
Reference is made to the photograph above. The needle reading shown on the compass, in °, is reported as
330 °
